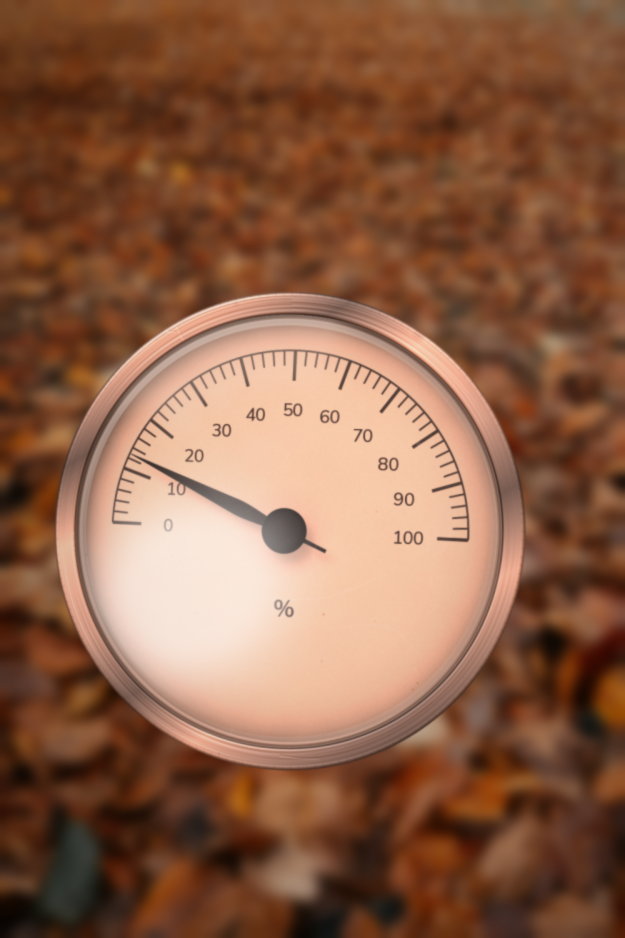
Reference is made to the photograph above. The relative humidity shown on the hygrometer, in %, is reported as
13 %
